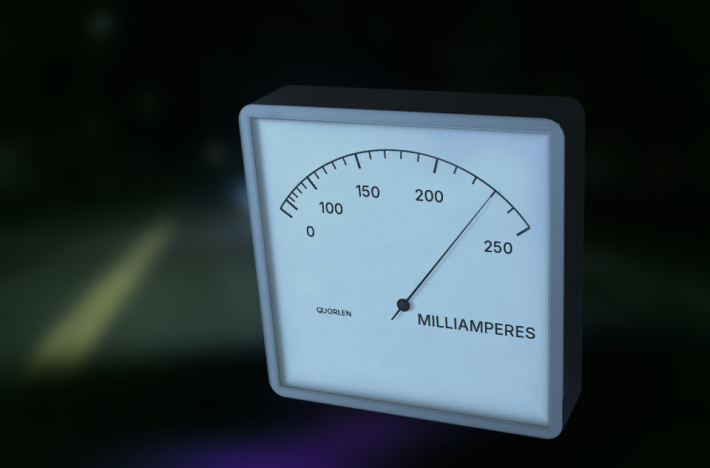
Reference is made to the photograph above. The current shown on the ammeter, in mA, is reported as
230 mA
